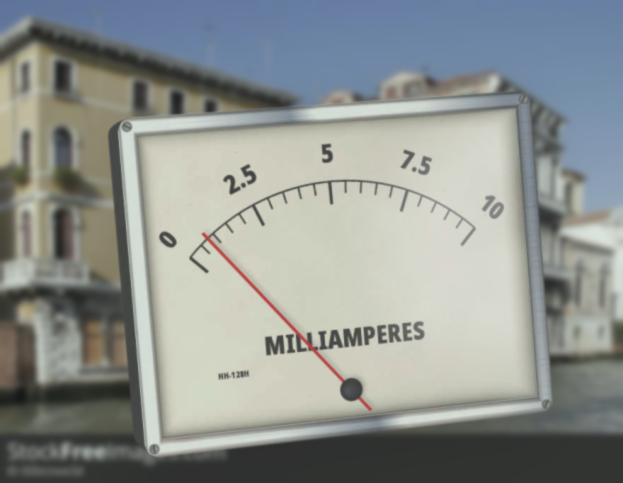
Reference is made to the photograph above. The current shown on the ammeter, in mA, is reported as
0.75 mA
